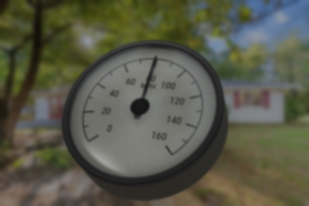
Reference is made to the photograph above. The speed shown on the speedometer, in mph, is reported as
80 mph
